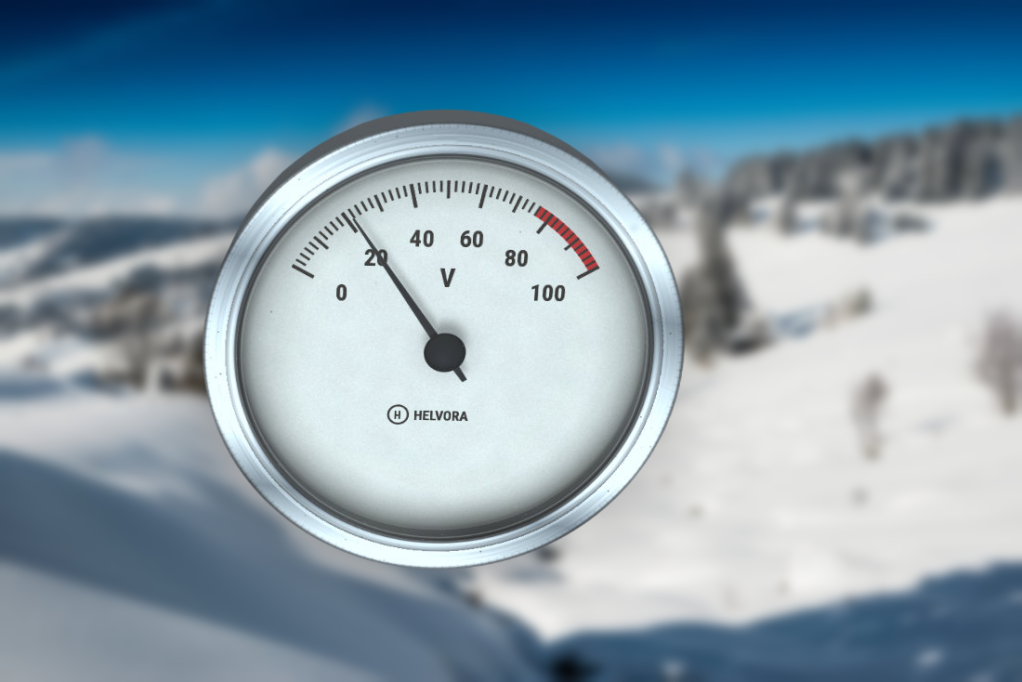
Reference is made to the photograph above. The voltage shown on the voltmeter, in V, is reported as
22 V
